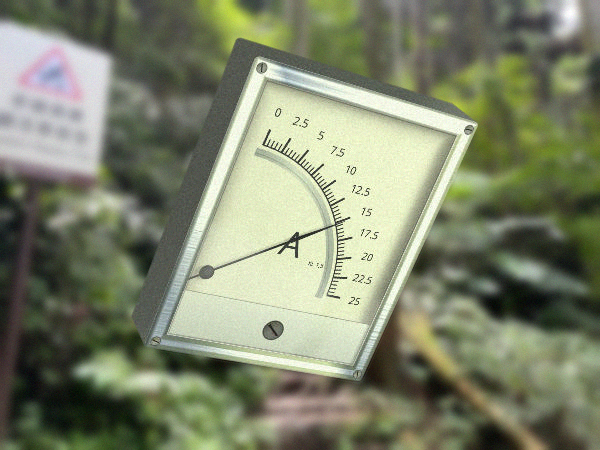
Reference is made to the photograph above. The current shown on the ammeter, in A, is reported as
15 A
